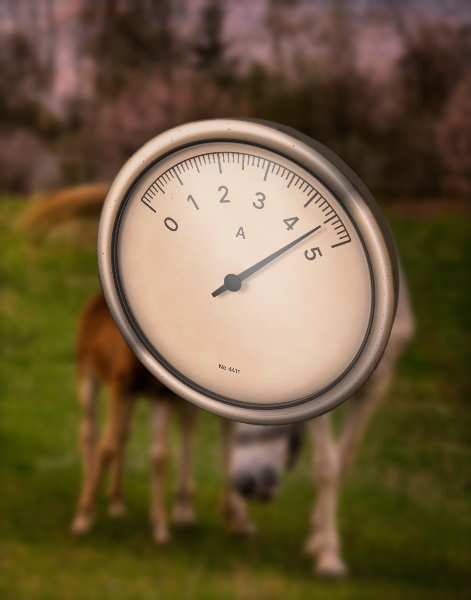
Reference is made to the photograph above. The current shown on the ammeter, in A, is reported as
4.5 A
